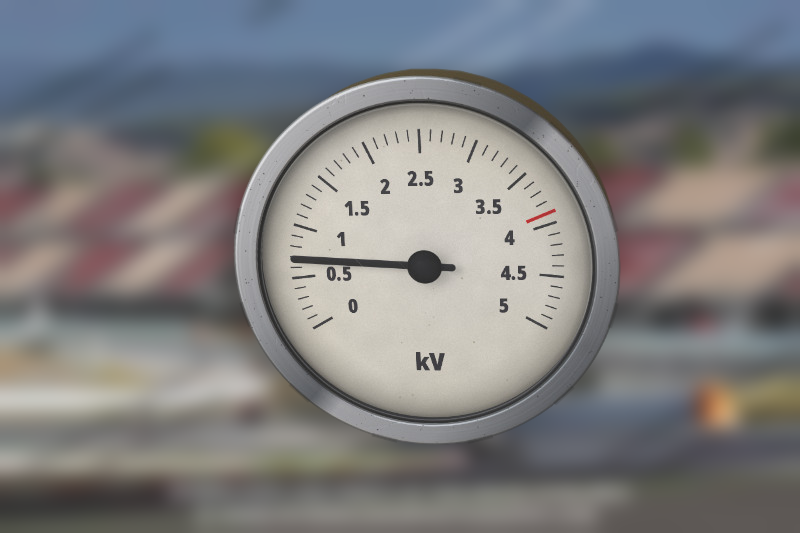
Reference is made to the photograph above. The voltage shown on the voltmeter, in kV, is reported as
0.7 kV
